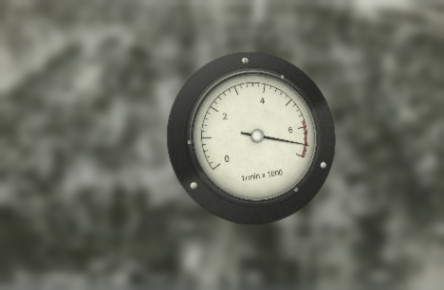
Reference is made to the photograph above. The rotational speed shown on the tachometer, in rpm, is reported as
6600 rpm
